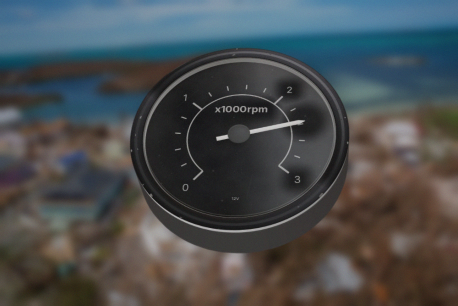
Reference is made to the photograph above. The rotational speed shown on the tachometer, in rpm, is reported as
2400 rpm
